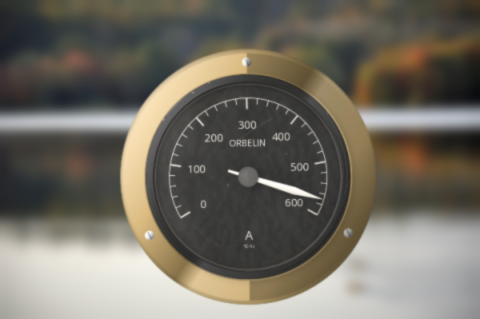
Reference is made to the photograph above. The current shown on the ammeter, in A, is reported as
570 A
